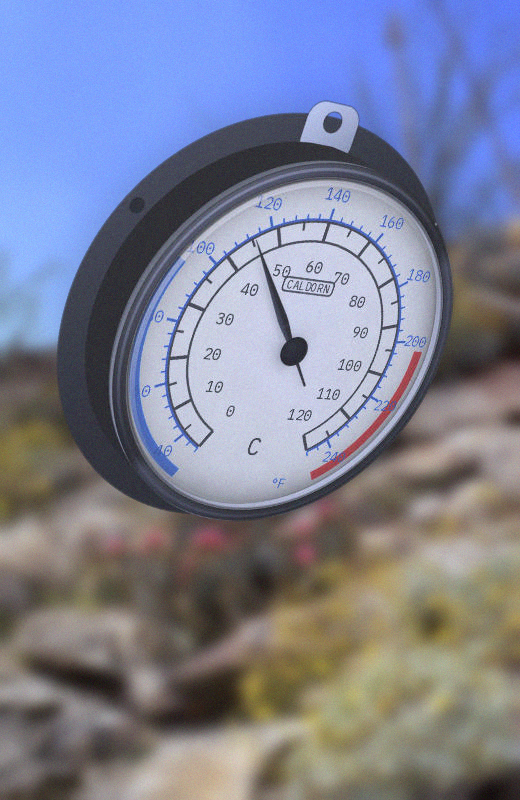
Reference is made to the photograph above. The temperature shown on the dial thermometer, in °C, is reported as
45 °C
